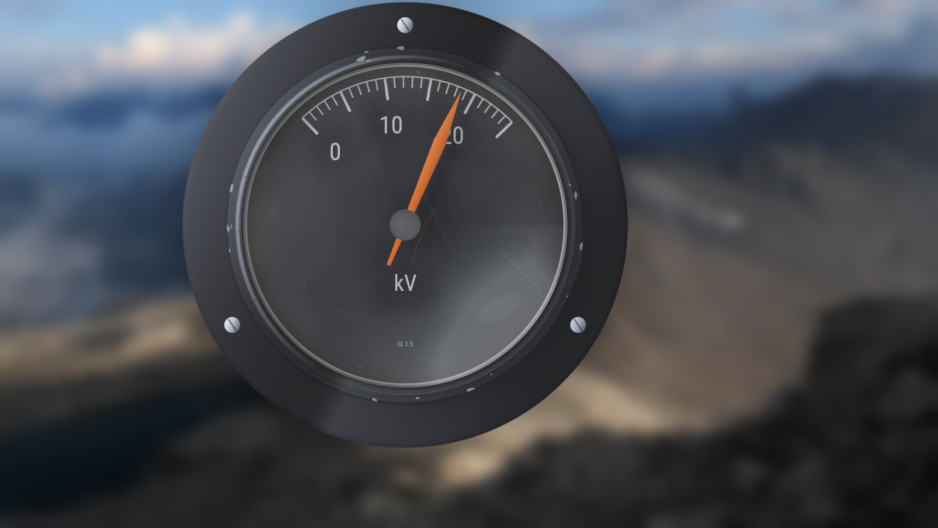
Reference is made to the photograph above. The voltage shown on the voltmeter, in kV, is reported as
18.5 kV
